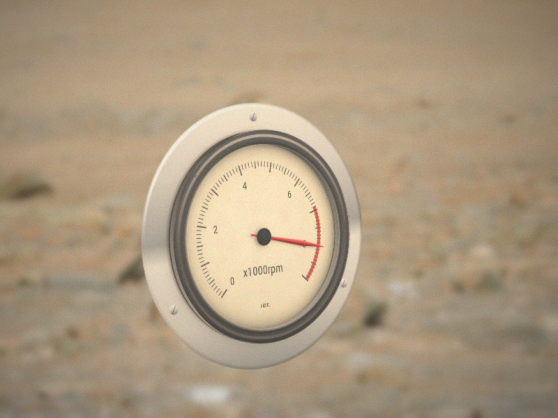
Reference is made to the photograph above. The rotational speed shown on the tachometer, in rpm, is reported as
8000 rpm
